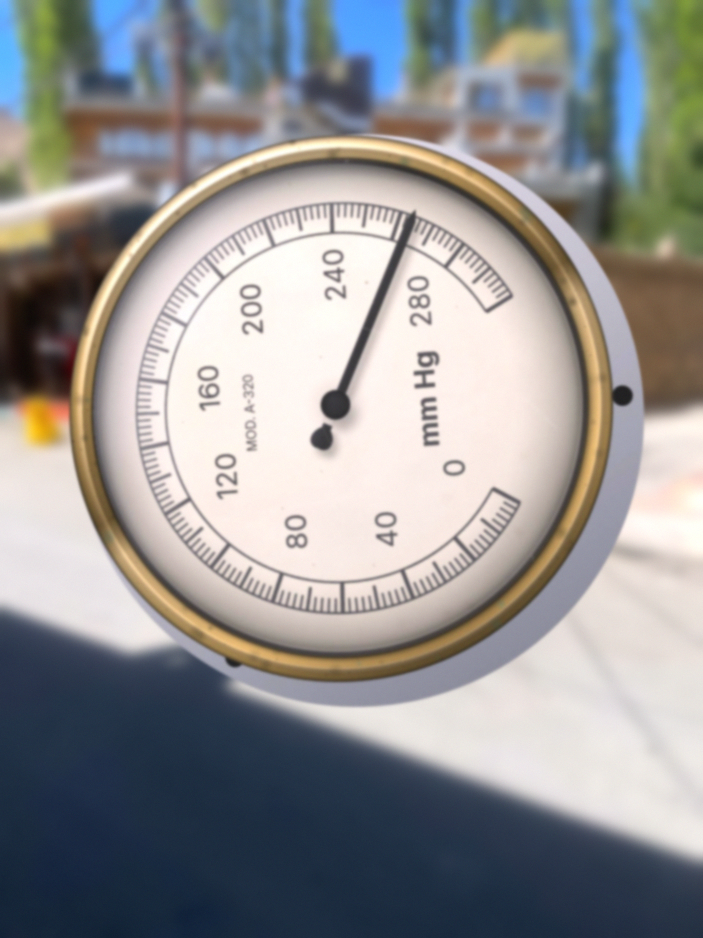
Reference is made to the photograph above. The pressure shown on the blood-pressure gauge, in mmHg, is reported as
264 mmHg
